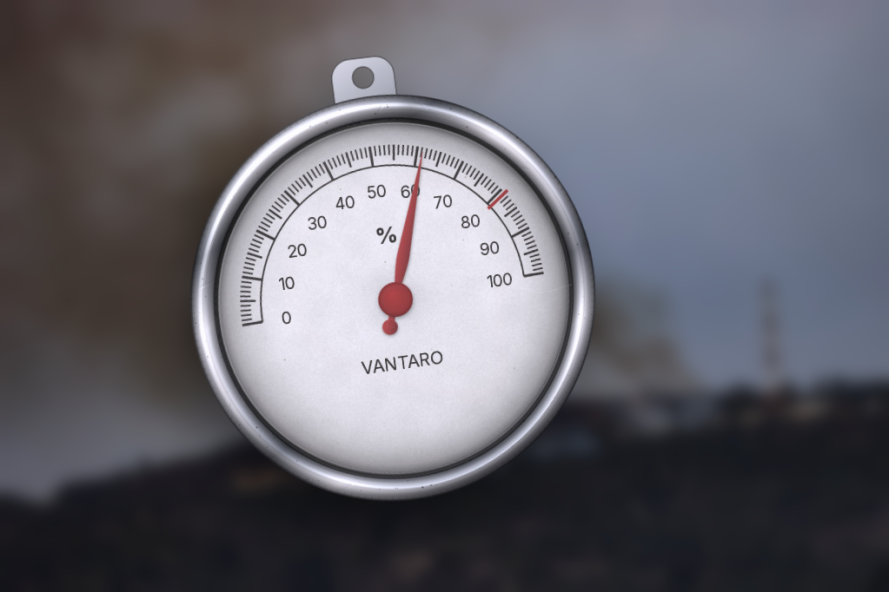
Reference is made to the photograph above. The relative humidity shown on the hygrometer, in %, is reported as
61 %
